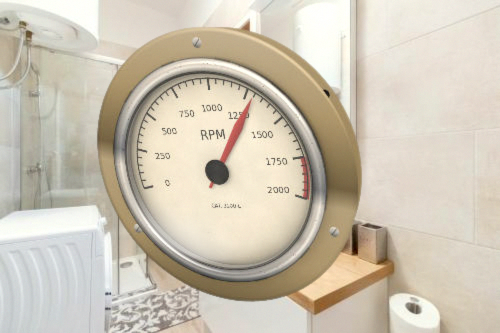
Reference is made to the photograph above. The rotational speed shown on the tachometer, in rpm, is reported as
1300 rpm
